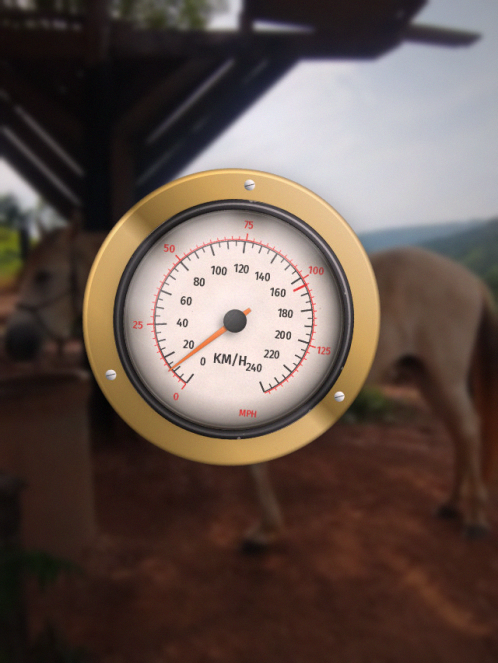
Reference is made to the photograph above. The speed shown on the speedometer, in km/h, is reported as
12.5 km/h
